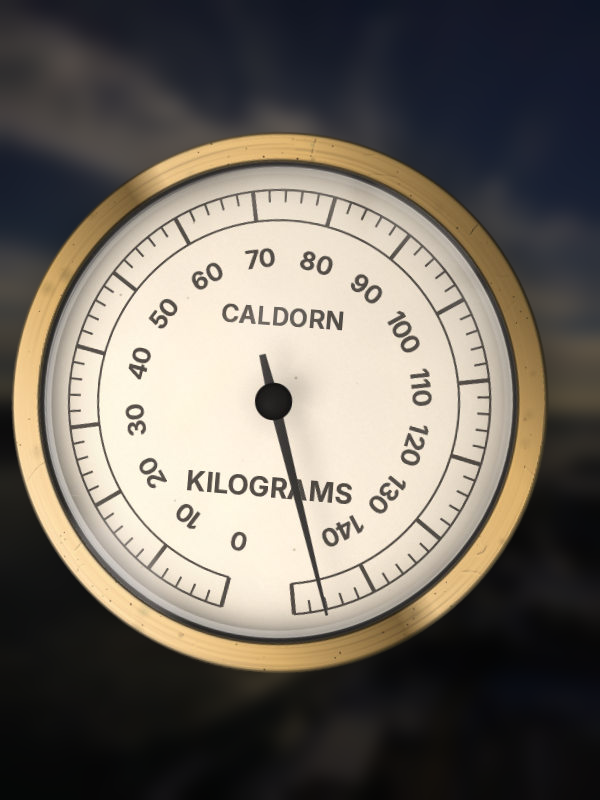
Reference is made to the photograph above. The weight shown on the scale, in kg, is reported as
146 kg
